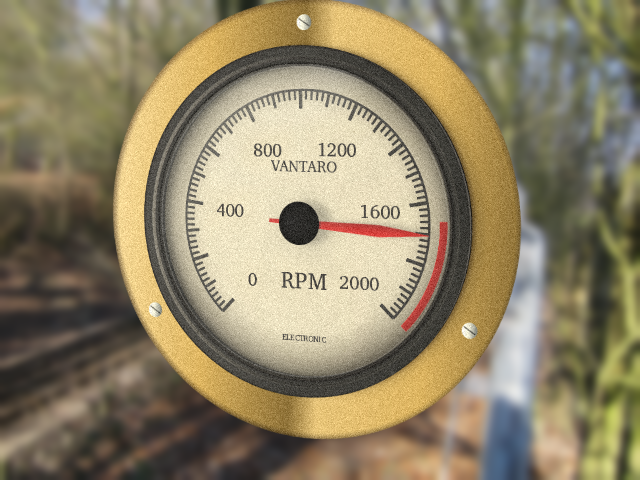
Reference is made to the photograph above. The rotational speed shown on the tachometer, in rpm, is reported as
1700 rpm
